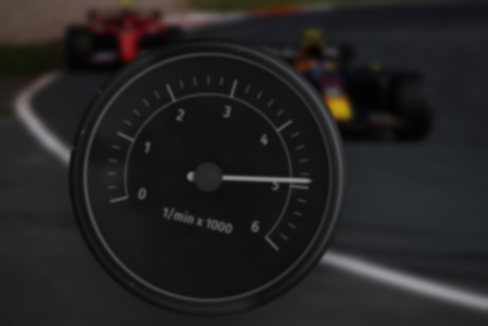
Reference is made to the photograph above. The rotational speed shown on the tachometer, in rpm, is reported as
4900 rpm
